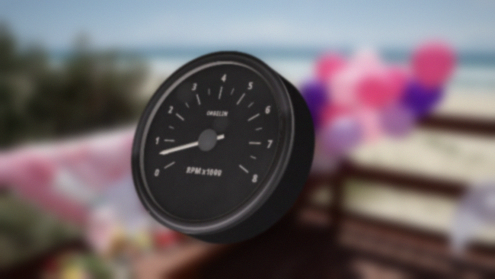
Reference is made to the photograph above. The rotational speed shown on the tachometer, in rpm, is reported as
500 rpm
